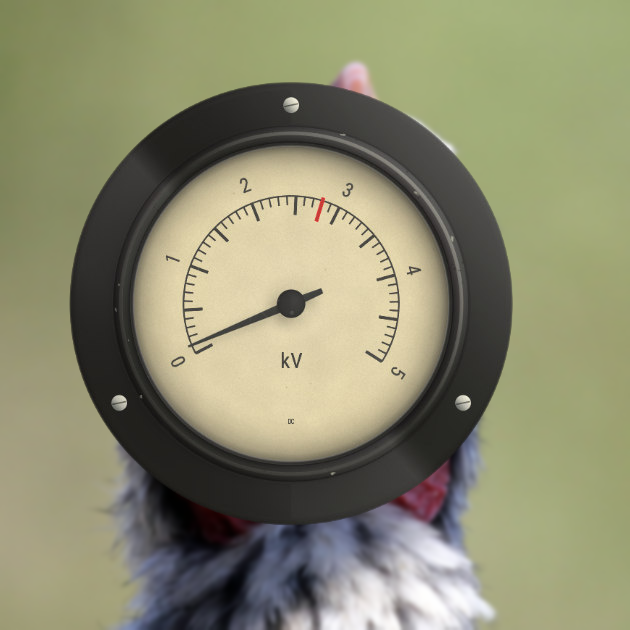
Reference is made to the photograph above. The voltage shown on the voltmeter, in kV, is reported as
0.1 kV
